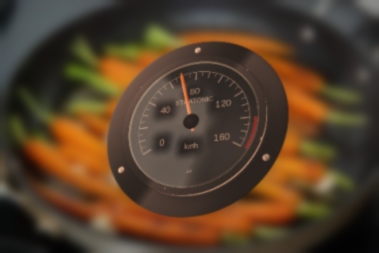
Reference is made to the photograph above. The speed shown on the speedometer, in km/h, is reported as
70 km/h
